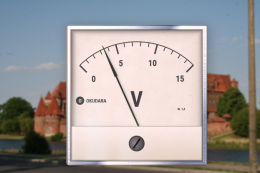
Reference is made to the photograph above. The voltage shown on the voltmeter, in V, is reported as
3.5 V
